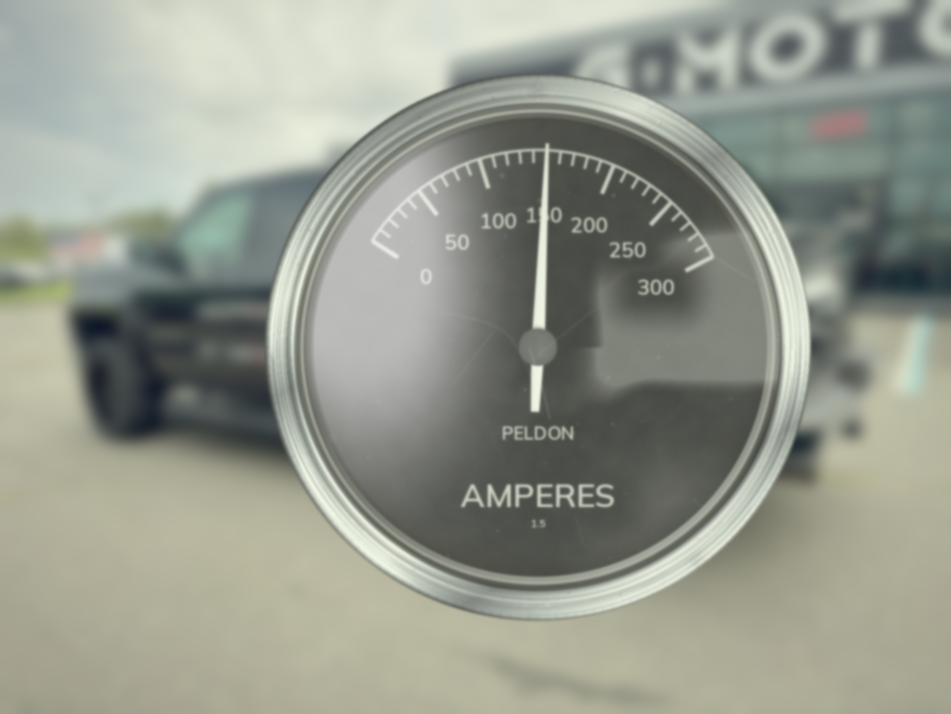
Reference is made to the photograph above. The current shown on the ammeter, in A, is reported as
150 A
